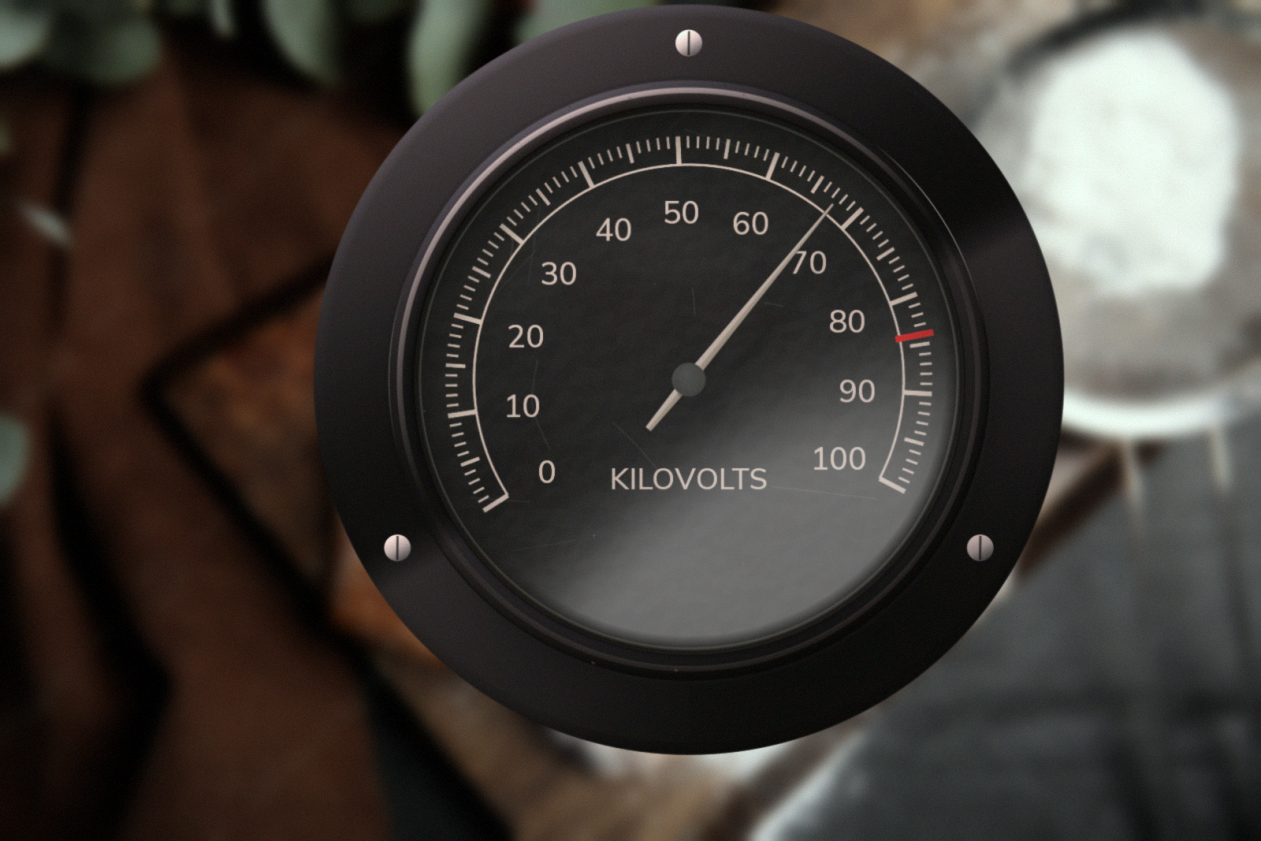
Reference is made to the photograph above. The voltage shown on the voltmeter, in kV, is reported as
67.5 kV
